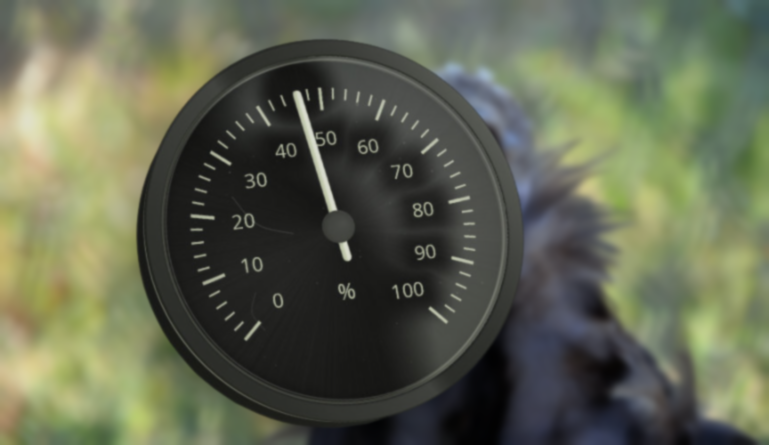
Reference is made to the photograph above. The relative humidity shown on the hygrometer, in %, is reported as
46 %
